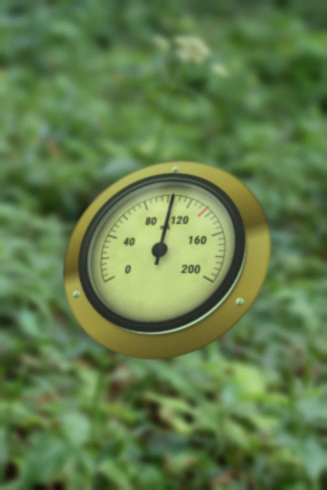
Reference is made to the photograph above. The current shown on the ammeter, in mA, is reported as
105 mA
